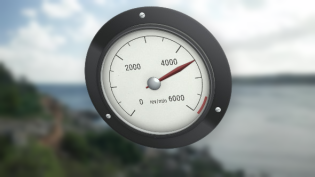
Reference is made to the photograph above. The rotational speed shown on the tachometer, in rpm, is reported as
4500 rpm
